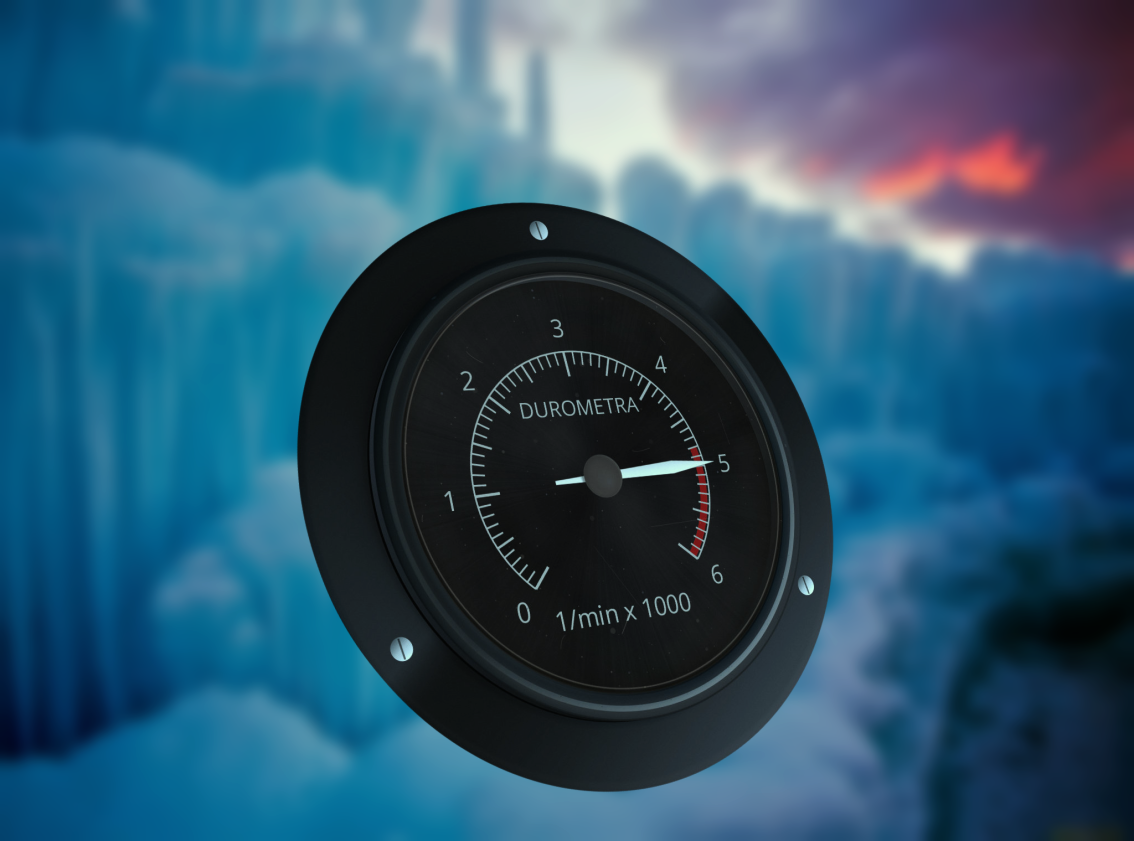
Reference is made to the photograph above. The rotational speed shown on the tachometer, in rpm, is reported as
5000 rpm
